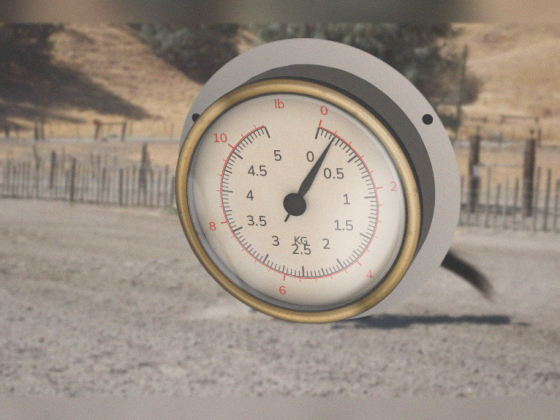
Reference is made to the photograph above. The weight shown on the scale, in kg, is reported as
0.2 kg
